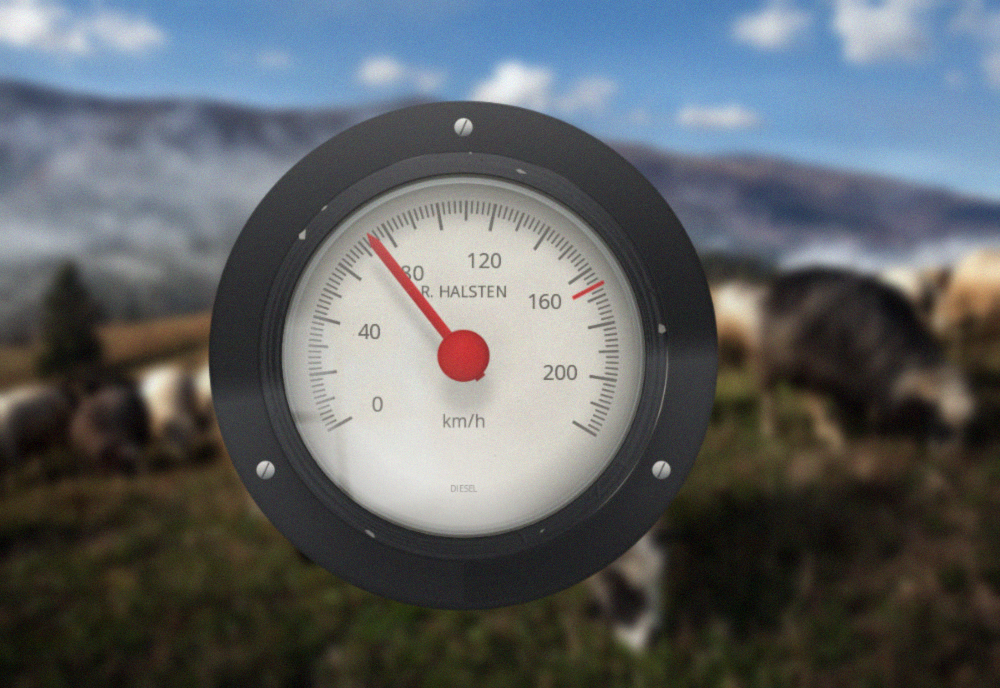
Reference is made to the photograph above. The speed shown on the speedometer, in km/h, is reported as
74 km/h
